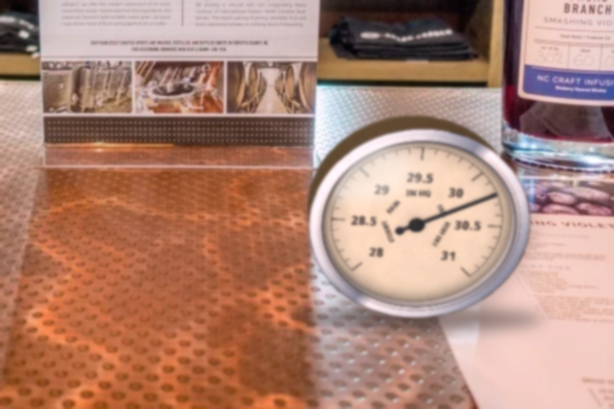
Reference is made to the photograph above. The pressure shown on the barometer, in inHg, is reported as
30.2 inHg
